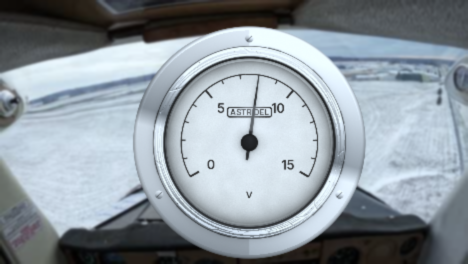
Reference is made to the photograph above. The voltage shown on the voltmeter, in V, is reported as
8 V
